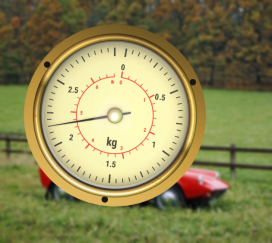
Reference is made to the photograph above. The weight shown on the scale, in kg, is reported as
2.15 kg
